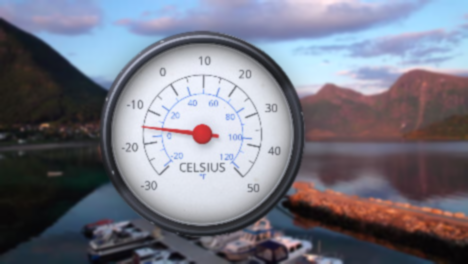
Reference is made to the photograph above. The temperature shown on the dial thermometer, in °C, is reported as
-15 °C
